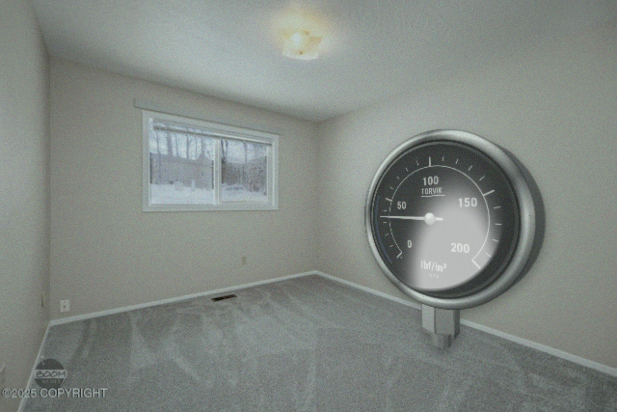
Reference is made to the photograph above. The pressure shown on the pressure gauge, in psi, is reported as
35 psi
